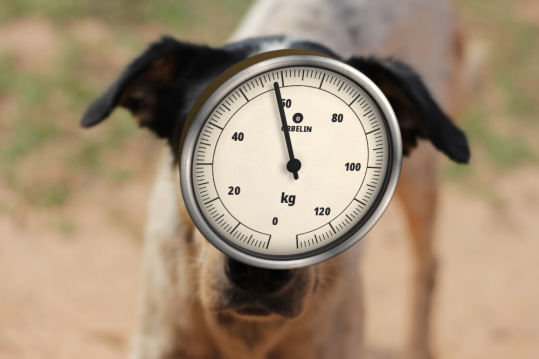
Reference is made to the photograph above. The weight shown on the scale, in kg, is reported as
58 kg
